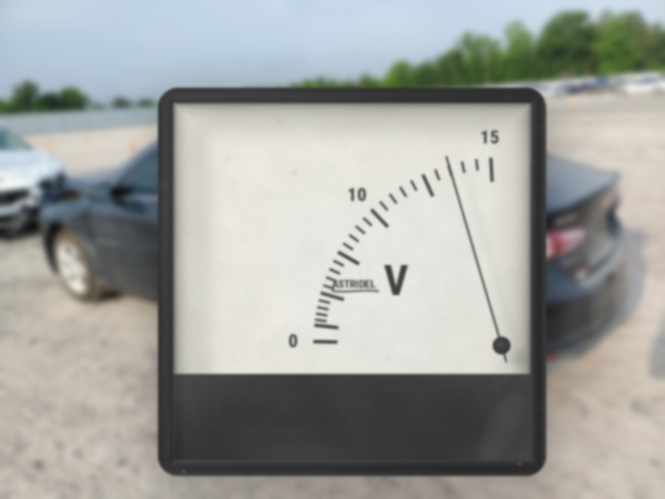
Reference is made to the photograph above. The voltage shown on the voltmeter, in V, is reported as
13.5 V
